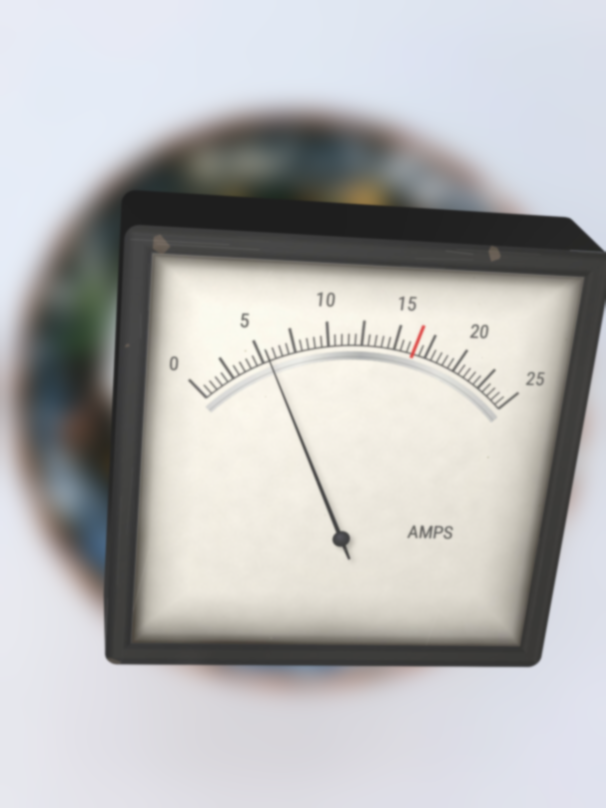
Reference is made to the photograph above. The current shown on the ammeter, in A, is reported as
5.5 A
